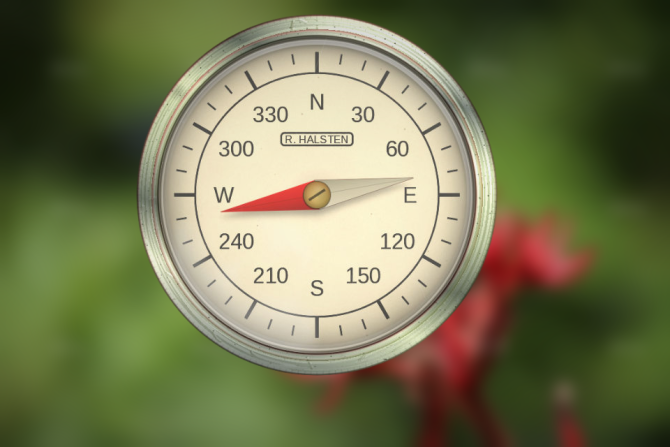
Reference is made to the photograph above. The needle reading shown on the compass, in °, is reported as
260 °
